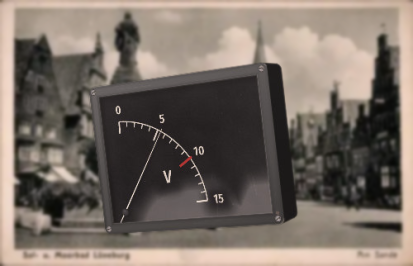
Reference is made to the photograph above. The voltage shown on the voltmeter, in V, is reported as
5.5 V
